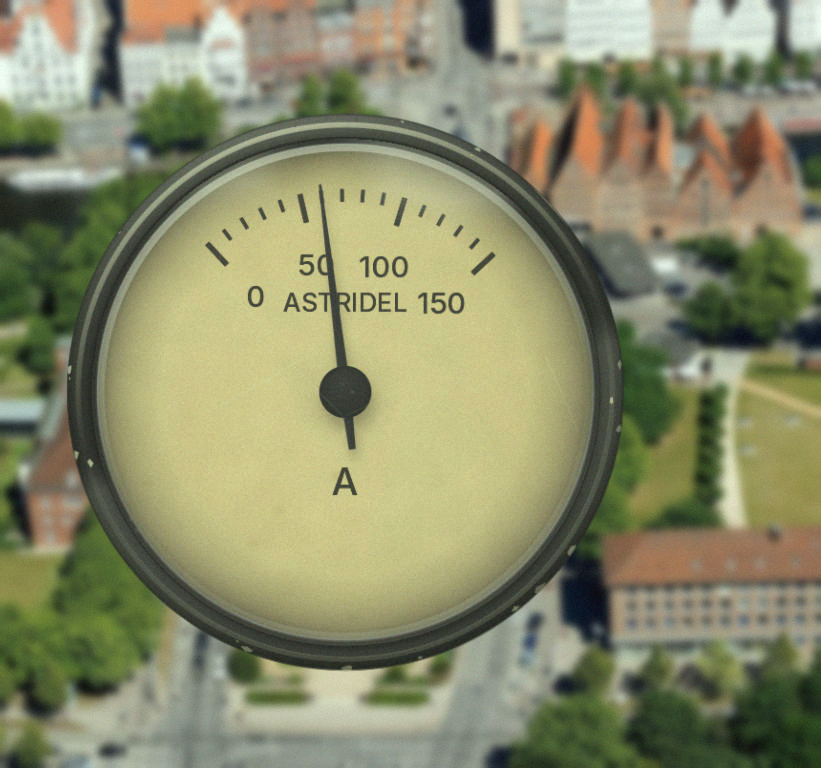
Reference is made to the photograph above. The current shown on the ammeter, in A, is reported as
60 A
